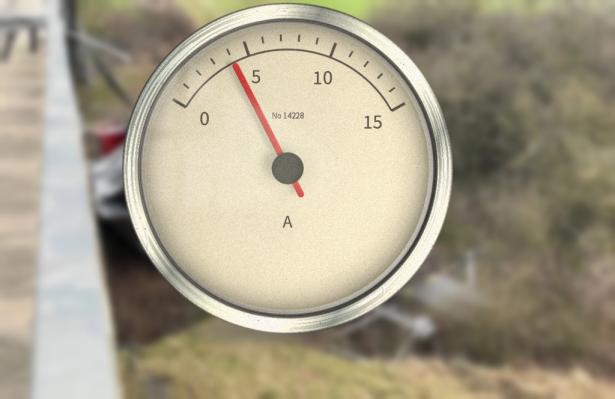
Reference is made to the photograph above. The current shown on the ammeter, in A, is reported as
4 A
